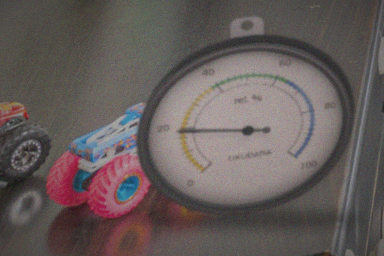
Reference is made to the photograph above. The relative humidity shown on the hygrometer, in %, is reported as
20 %
